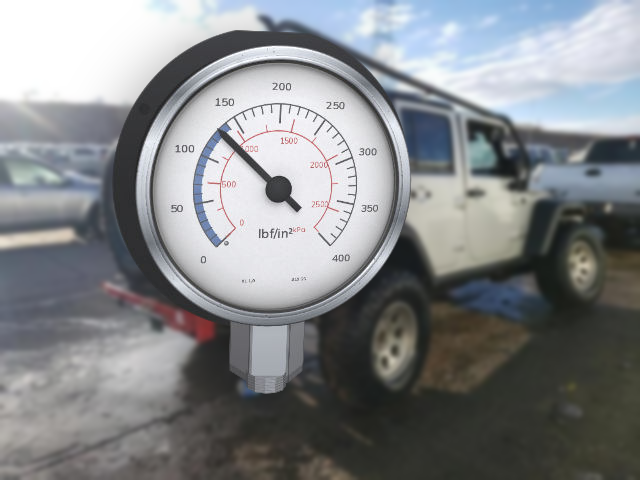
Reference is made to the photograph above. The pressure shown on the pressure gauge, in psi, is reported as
130 psi
